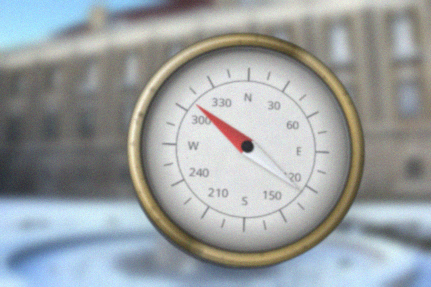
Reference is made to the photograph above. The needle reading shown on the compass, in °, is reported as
307.5 °
